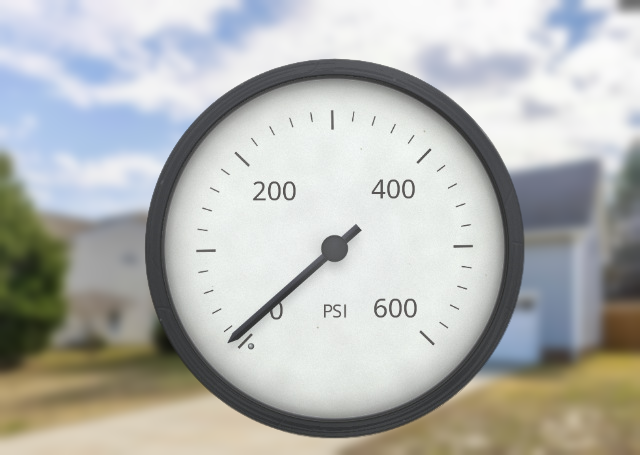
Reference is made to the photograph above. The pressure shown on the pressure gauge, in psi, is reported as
10 psi
